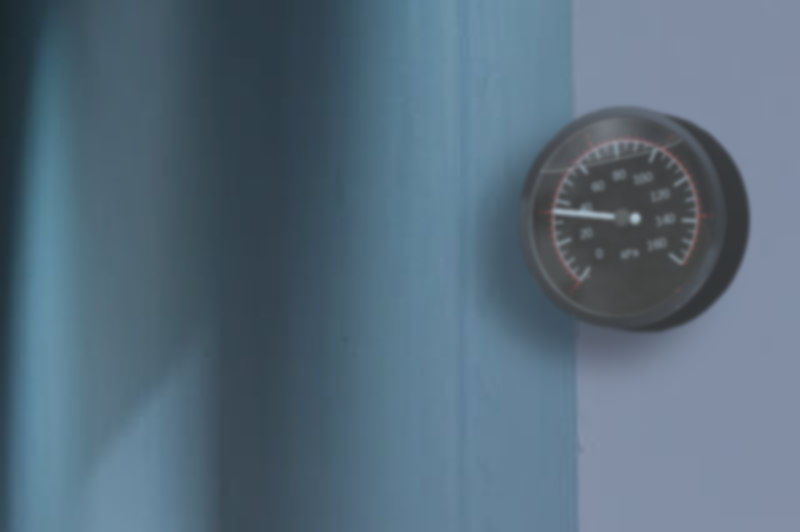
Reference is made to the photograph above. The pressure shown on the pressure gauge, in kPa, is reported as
35 kPa
